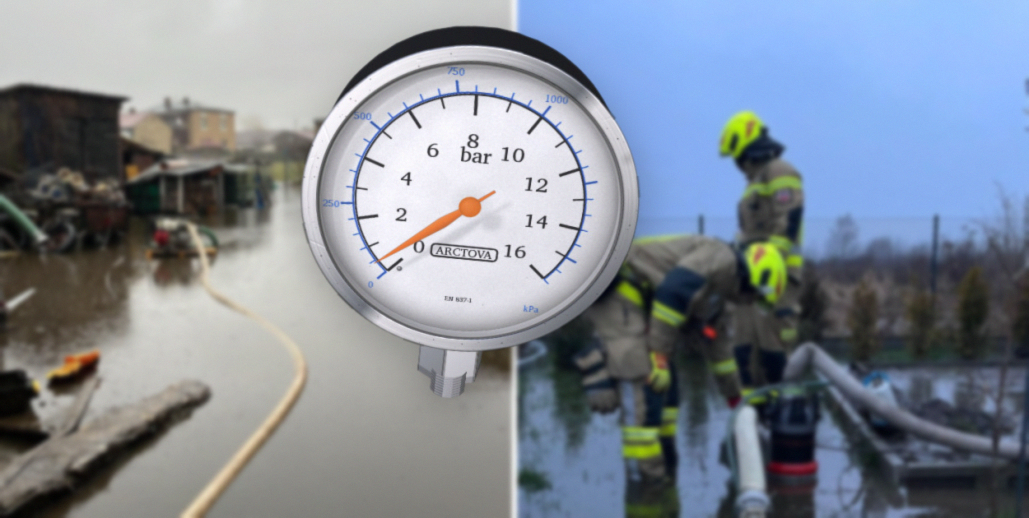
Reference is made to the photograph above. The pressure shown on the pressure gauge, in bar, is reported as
0.5 bar
